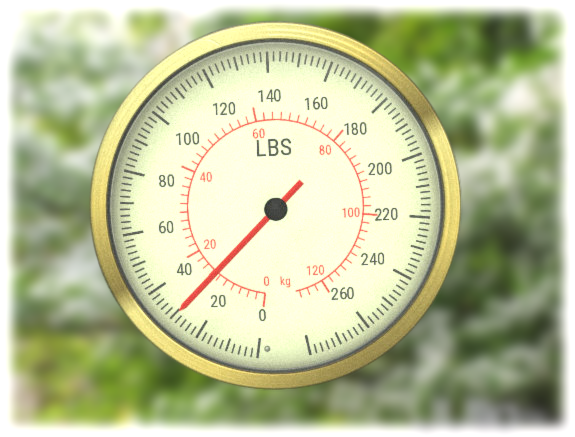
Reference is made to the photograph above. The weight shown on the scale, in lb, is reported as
30 lb
